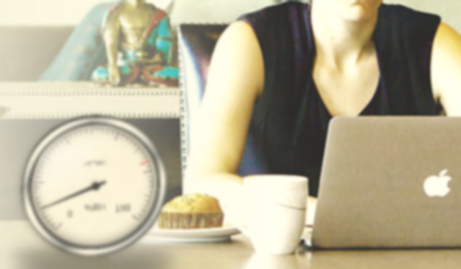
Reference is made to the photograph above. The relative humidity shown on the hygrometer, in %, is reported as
10 %
